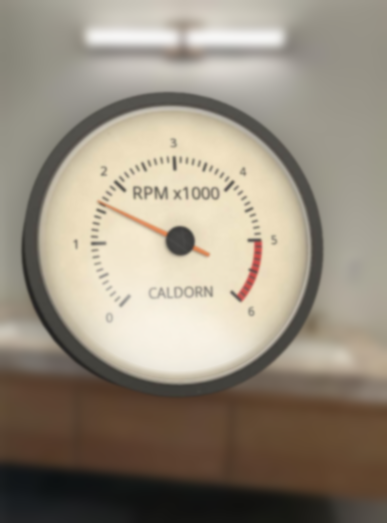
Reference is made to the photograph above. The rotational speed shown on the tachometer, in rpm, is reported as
1600 rpm
